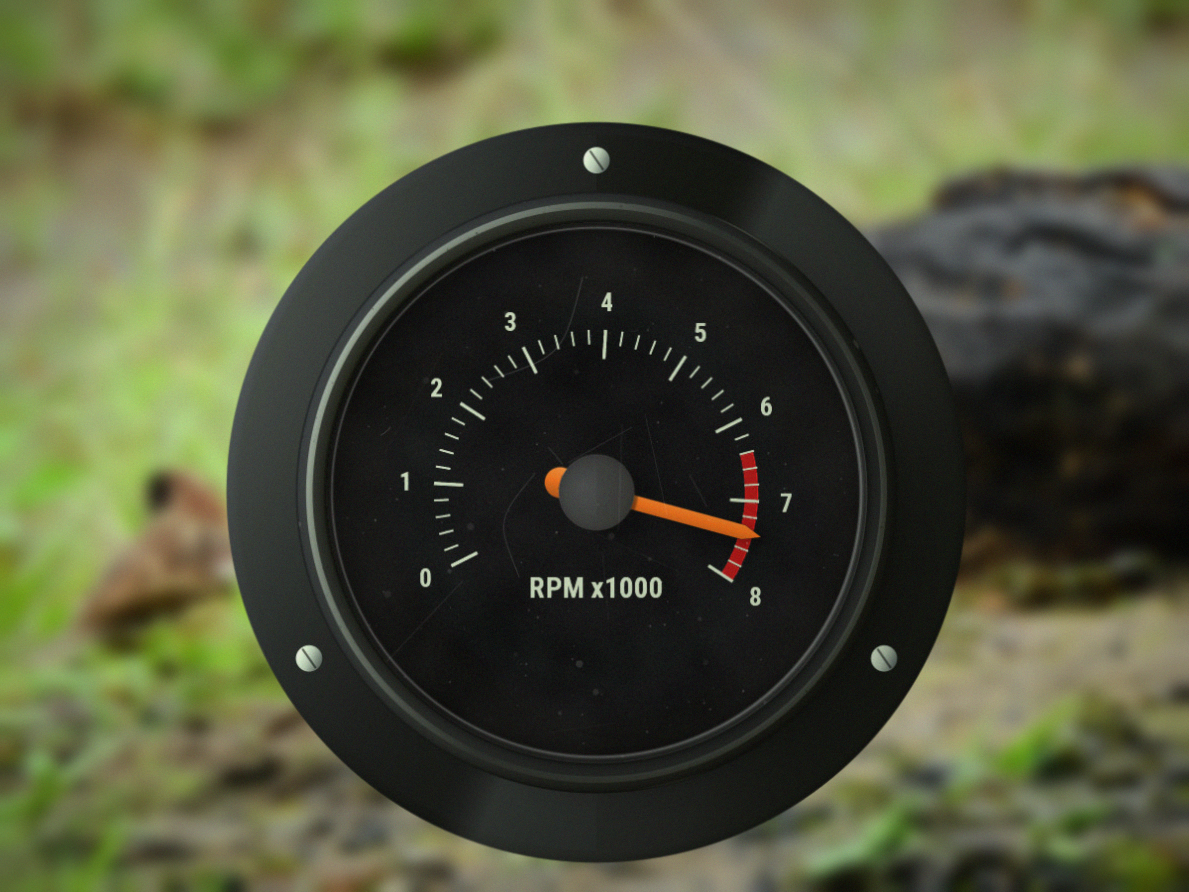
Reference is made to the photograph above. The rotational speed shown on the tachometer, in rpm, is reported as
7400 rpm
